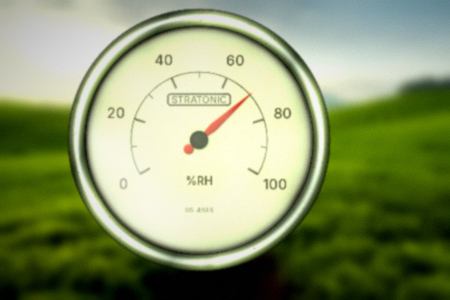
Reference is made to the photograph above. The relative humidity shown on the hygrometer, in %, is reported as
70 %
